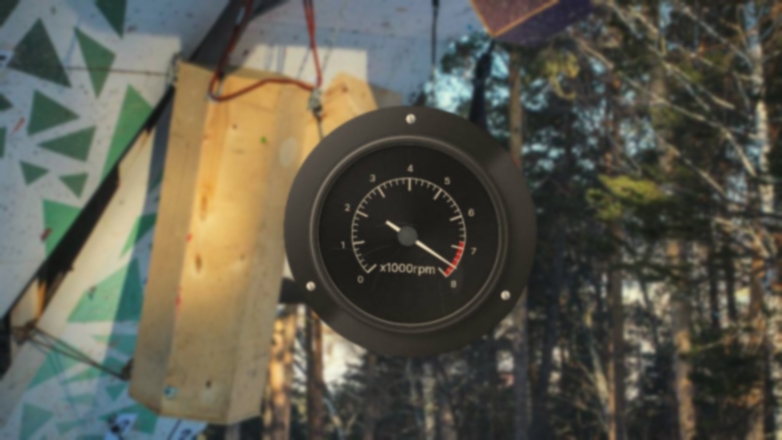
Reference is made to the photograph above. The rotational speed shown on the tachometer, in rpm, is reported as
7600 rpm
